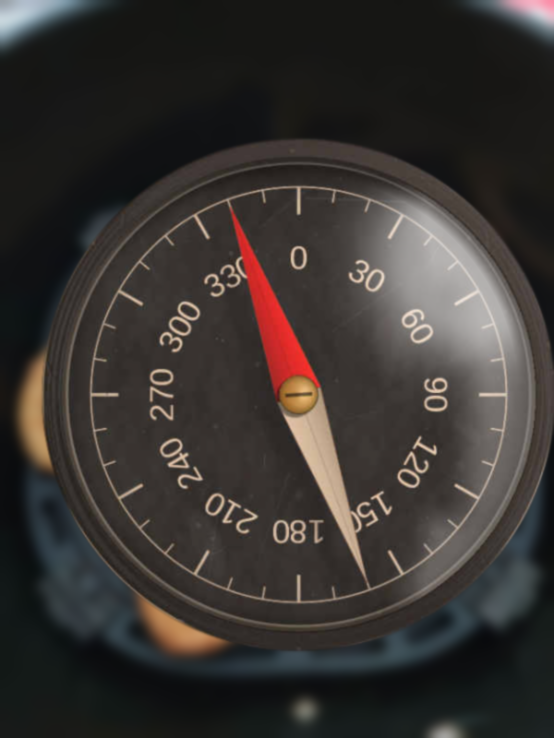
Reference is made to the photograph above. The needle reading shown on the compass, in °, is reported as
340 °
